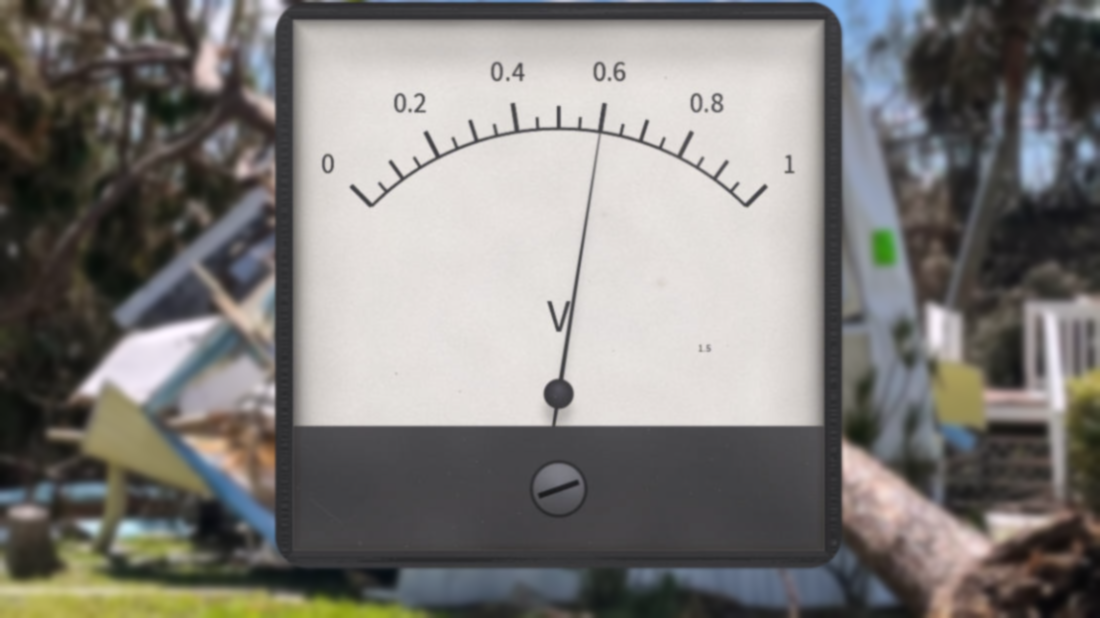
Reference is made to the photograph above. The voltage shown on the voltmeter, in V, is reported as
0.6 V
